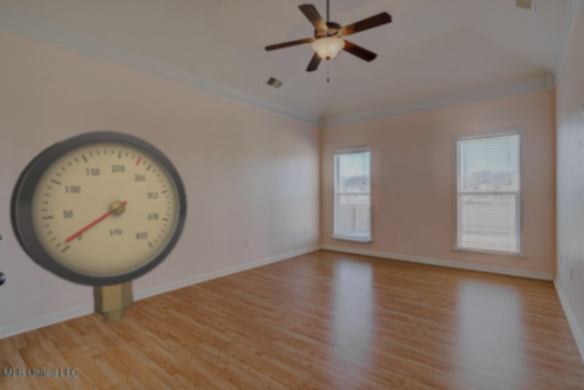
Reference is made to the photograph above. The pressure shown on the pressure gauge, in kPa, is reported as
10 kPa
